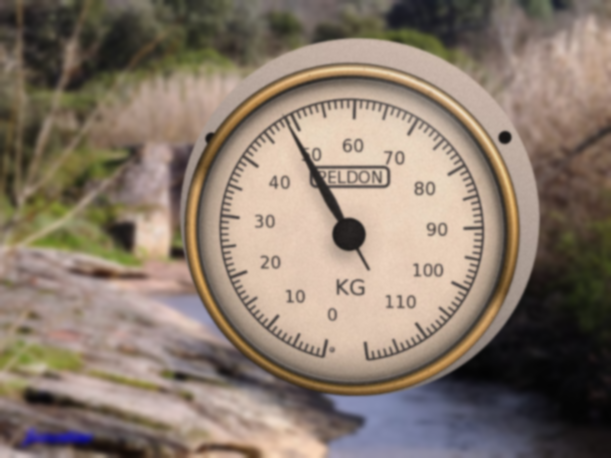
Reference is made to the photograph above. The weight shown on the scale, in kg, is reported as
49 kg
